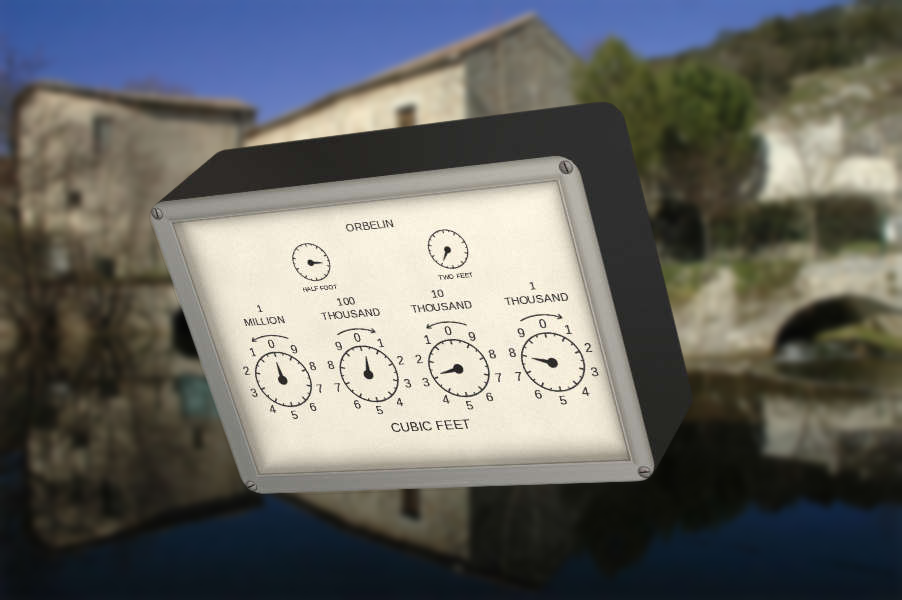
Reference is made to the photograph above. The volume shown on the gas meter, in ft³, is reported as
2800 ft³
